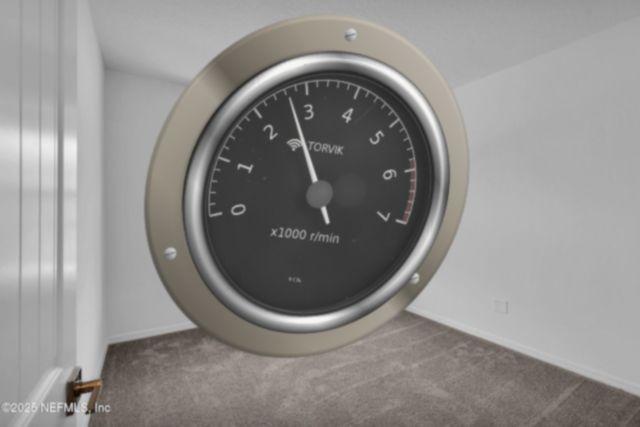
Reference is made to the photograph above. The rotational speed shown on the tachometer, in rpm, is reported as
2600 rpm
